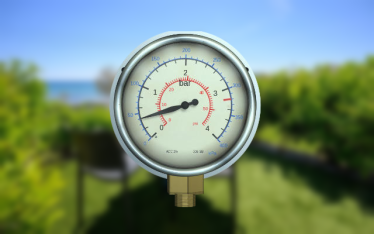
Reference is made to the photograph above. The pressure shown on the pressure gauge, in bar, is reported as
0.4 bar
